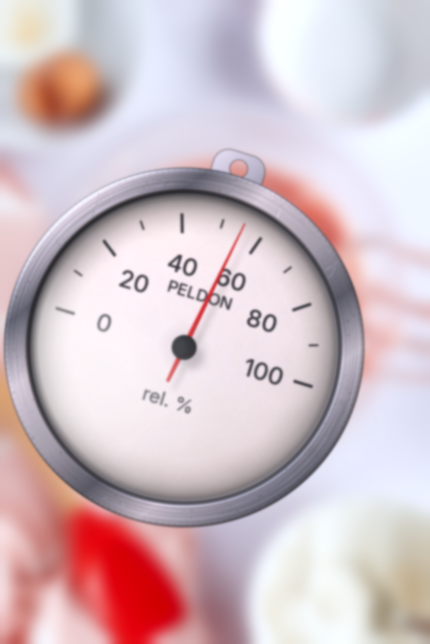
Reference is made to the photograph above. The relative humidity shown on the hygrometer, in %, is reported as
55 %
